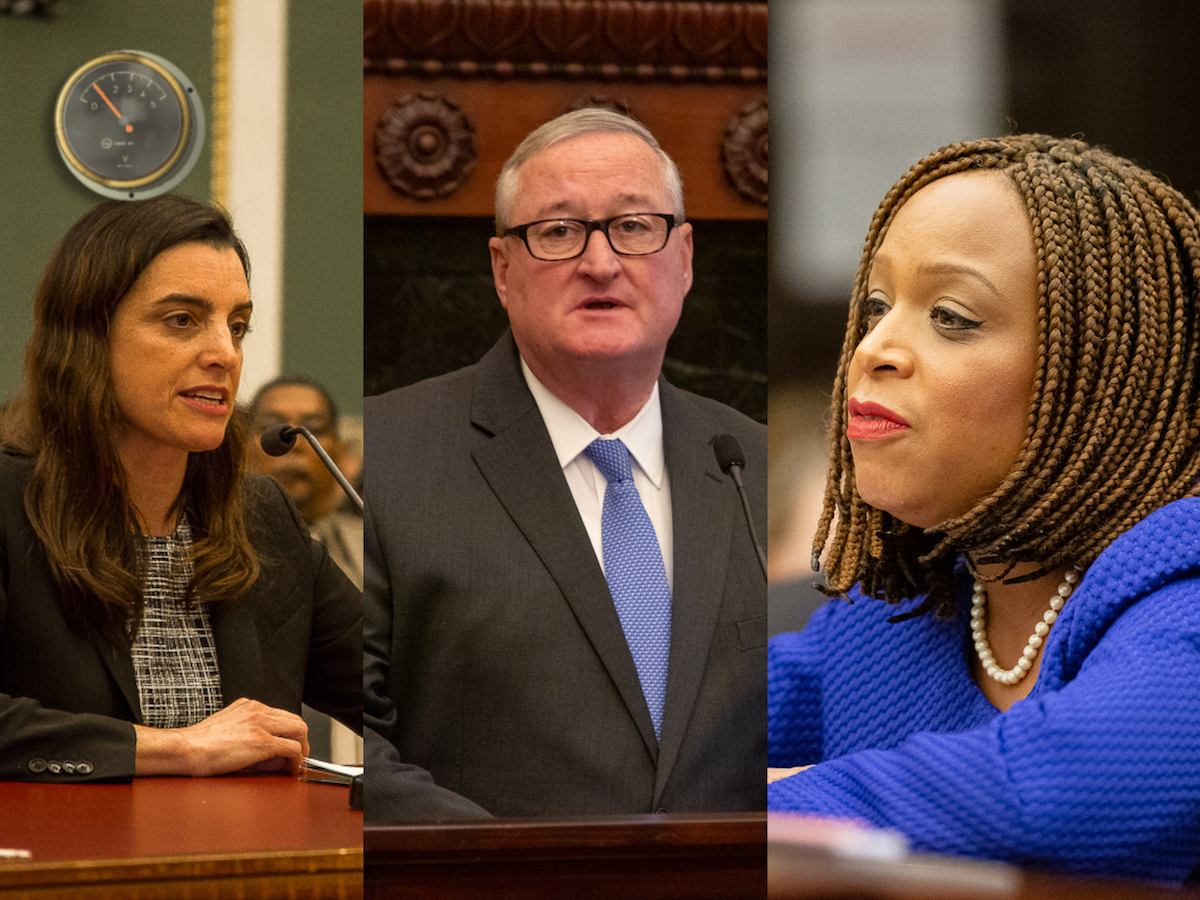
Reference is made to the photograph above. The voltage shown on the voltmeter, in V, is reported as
1 V
